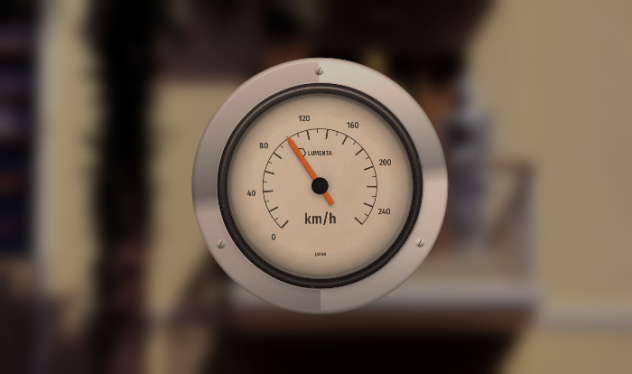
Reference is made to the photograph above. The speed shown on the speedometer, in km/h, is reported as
100 km/h
